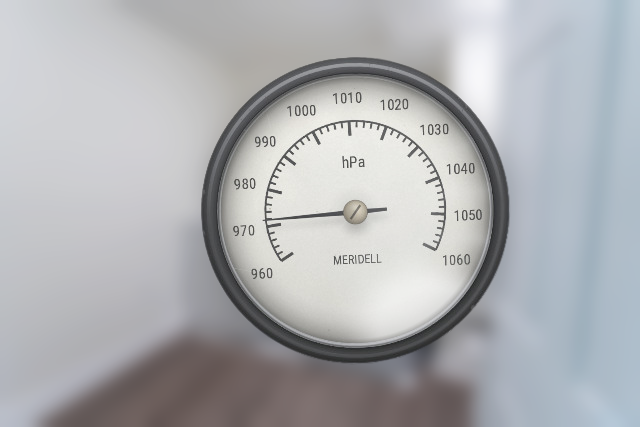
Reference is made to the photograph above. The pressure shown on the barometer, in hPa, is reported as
972 hPa
